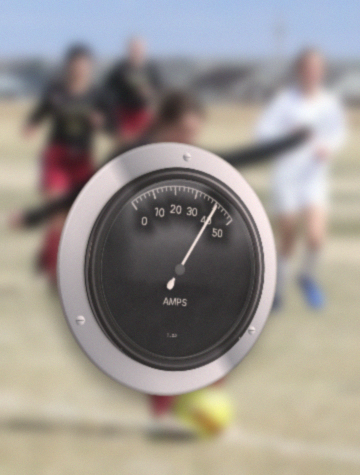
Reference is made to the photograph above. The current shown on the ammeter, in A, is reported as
40 A
